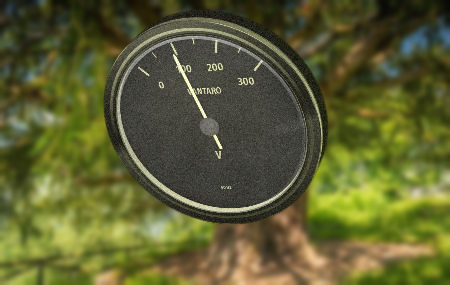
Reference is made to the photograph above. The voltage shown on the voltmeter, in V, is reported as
100 V
